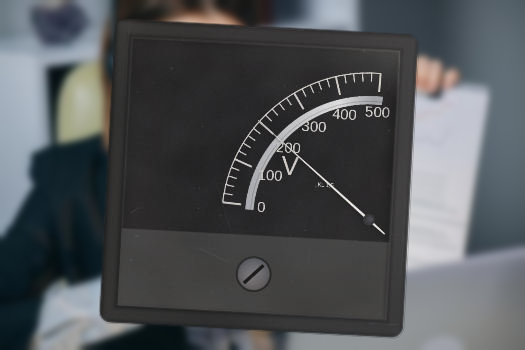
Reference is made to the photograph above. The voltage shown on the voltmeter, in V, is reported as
200 V
